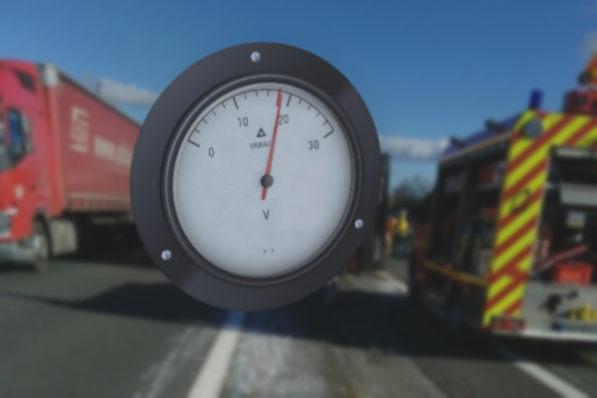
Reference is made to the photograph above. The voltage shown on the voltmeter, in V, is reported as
18 V
